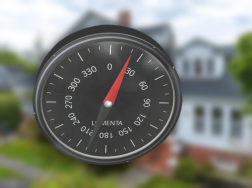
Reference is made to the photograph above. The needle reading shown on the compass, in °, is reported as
20 °
